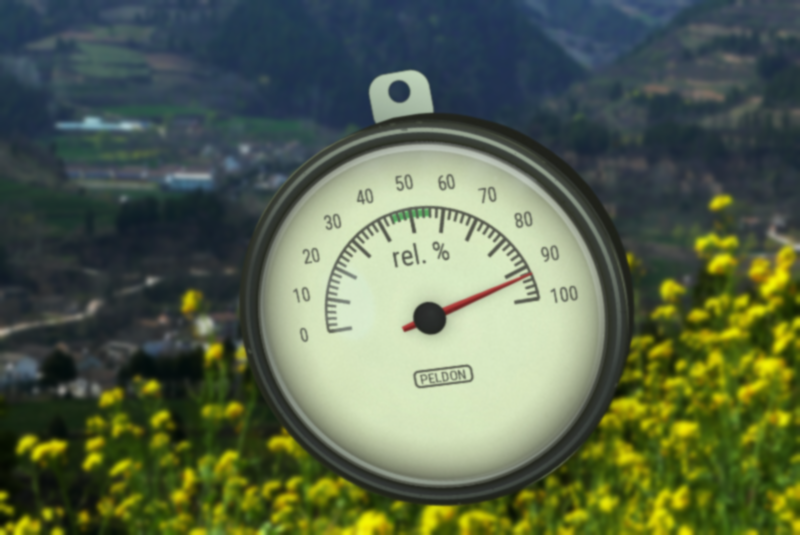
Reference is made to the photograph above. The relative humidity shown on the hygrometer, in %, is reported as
92 %
